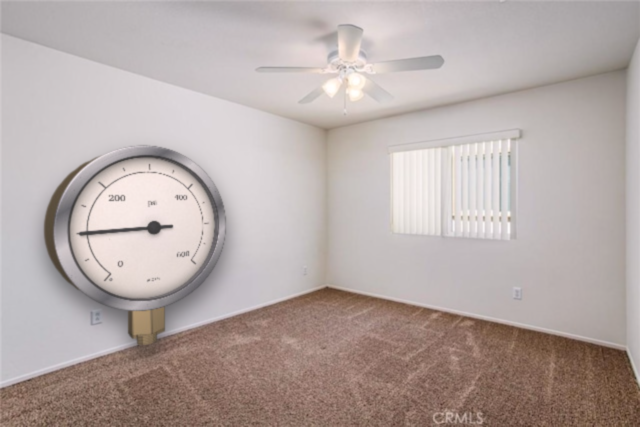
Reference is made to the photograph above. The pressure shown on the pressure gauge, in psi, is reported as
100 psi
